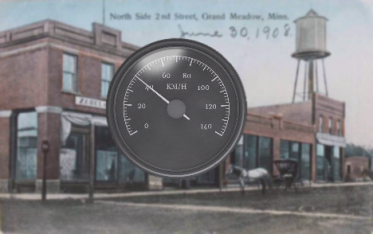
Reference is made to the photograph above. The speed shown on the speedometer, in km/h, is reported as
40 km/h
